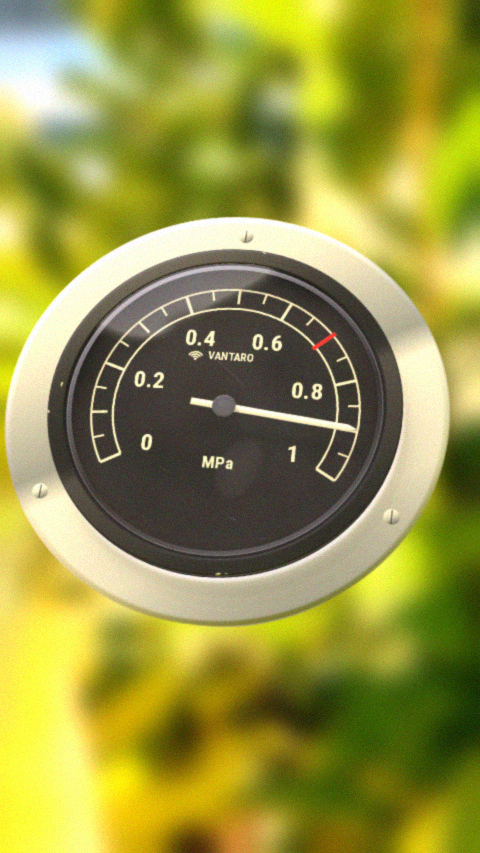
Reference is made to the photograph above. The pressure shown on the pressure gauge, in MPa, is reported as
0.9 MPa
